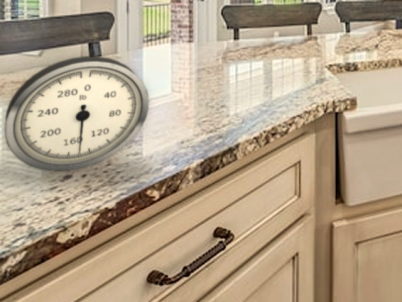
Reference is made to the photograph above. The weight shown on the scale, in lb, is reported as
150 lb
